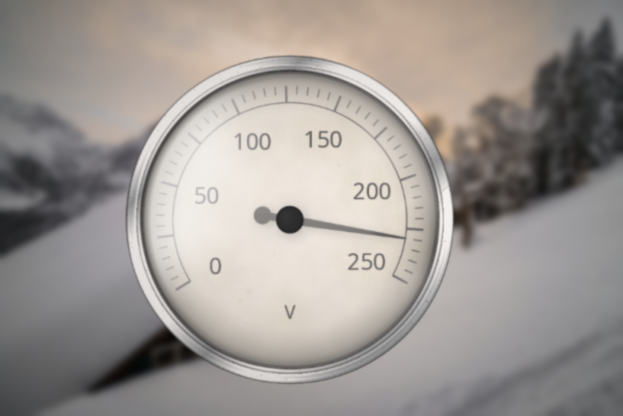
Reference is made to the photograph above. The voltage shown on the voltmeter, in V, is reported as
230 V
